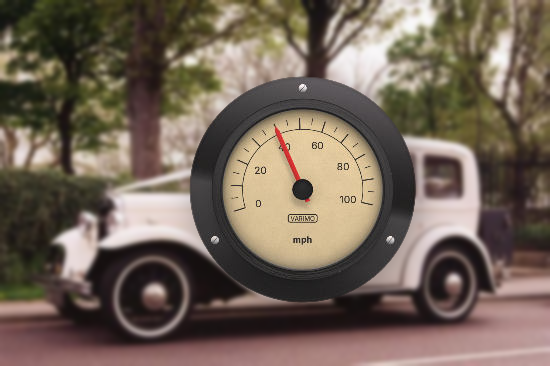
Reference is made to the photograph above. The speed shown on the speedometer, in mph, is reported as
40 mph
